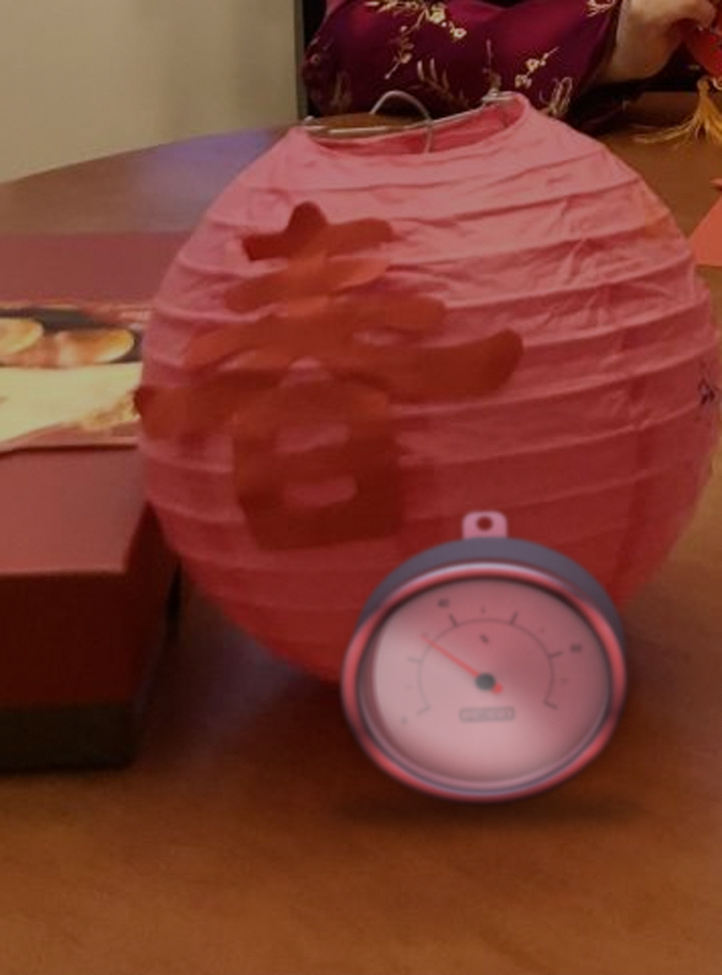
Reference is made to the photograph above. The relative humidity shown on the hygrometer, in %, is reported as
30 %
